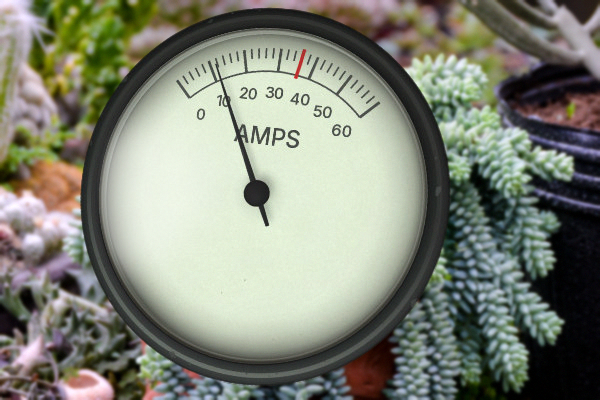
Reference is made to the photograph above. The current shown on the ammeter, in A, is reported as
12 A
